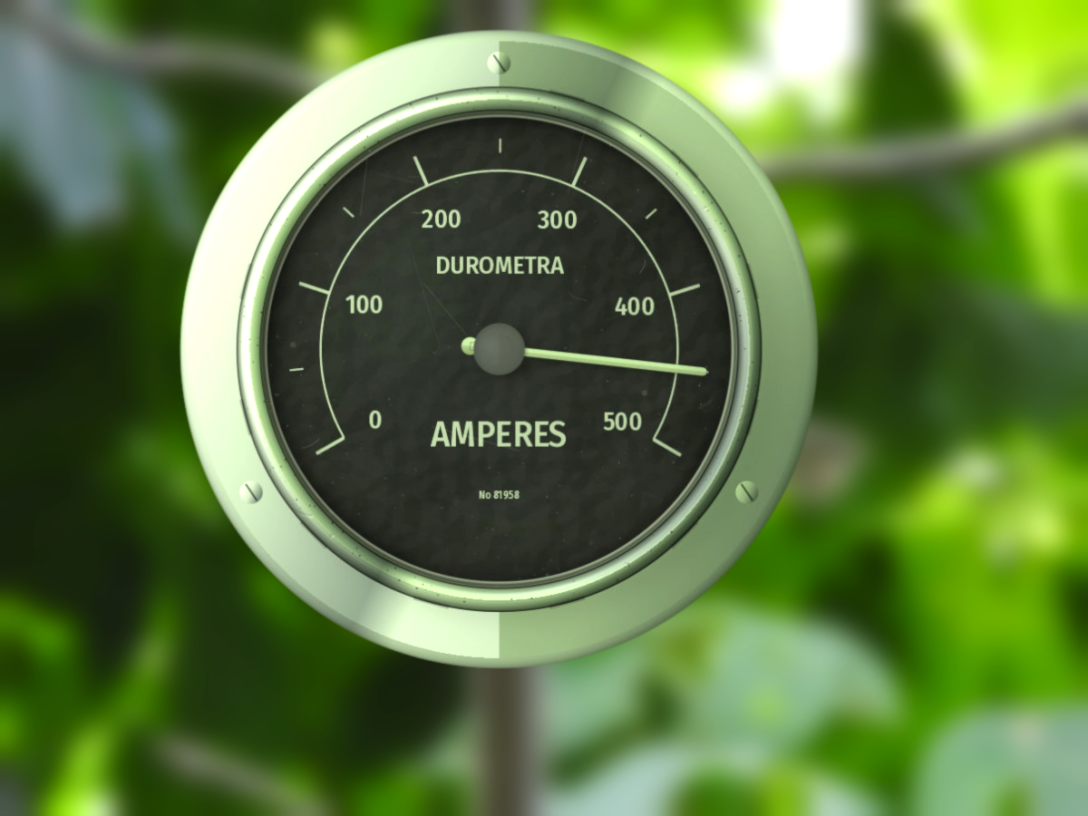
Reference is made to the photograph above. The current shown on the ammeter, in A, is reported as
450 A
